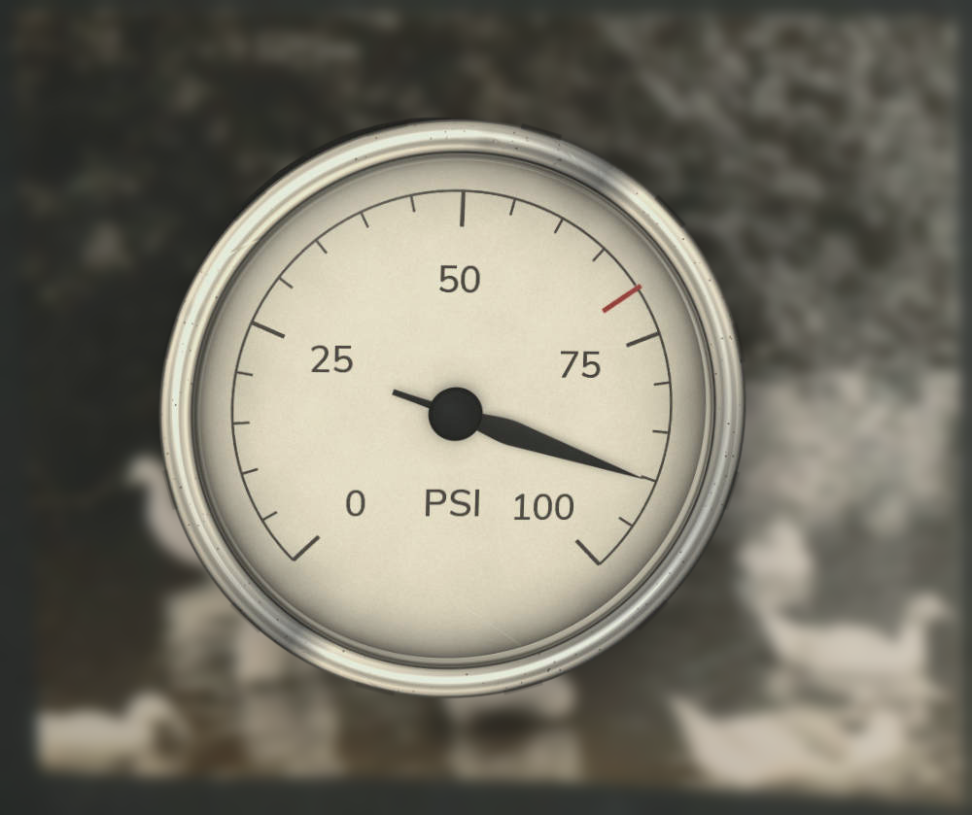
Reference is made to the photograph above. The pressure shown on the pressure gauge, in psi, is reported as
90 psi
